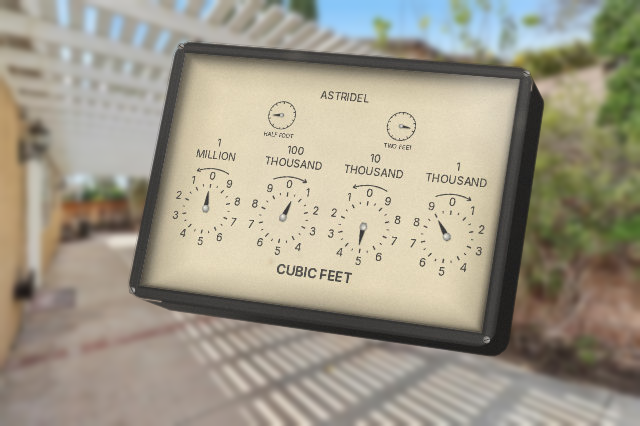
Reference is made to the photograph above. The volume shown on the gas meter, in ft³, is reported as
4900 ft³
